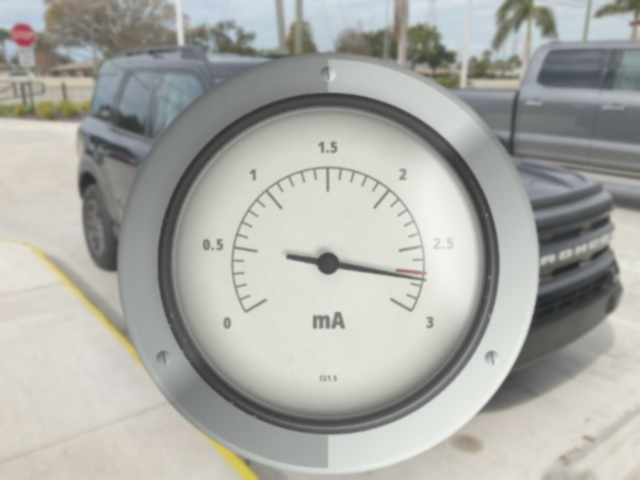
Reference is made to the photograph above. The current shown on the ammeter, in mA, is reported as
2.75 mA
